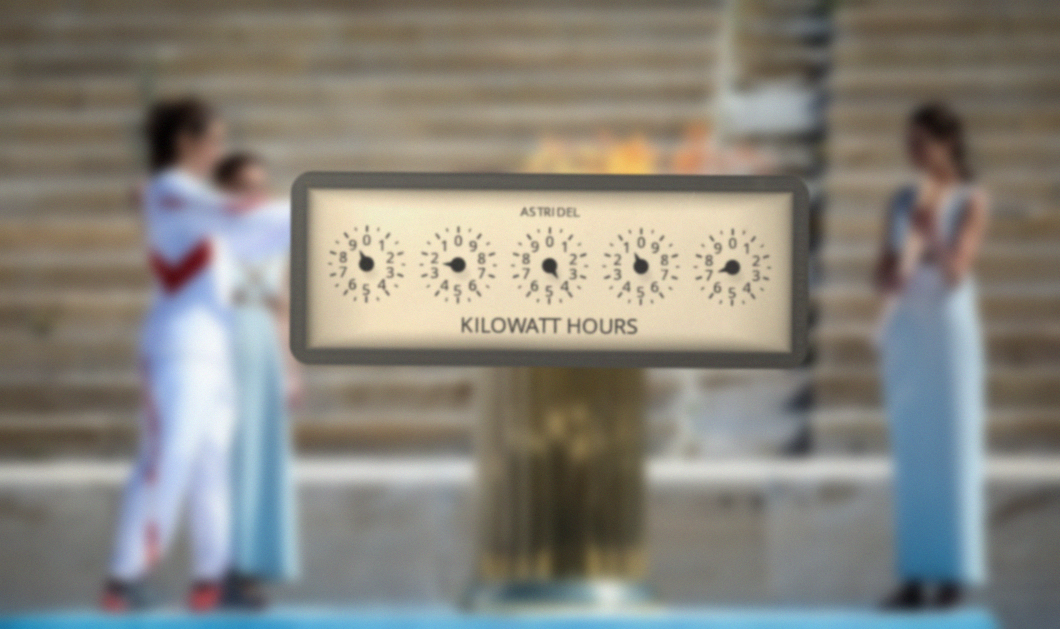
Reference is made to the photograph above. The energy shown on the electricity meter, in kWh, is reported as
92407 kWh
